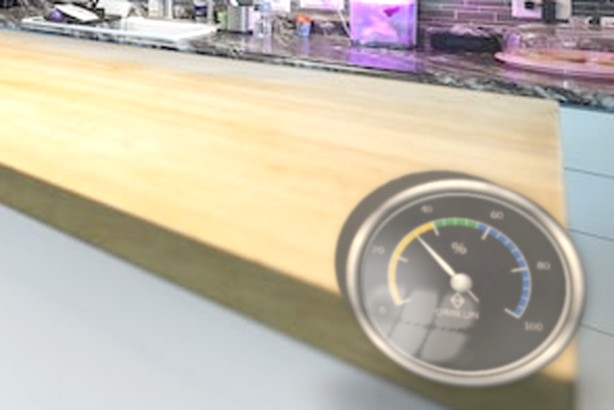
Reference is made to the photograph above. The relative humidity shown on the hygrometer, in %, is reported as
32 %
